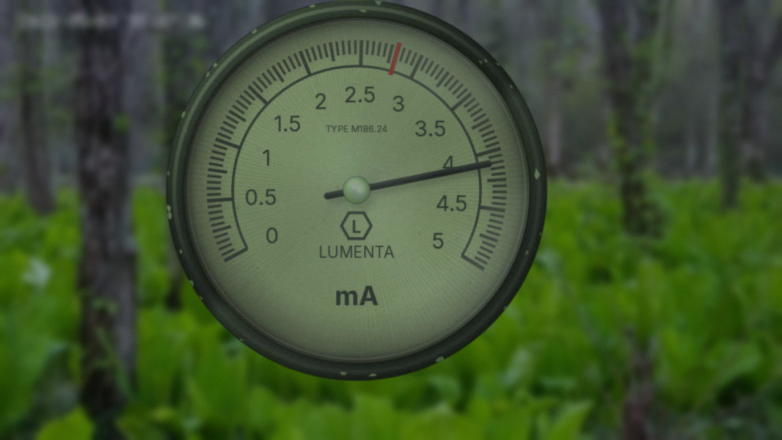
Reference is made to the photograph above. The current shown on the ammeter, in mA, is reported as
4.1 mA
